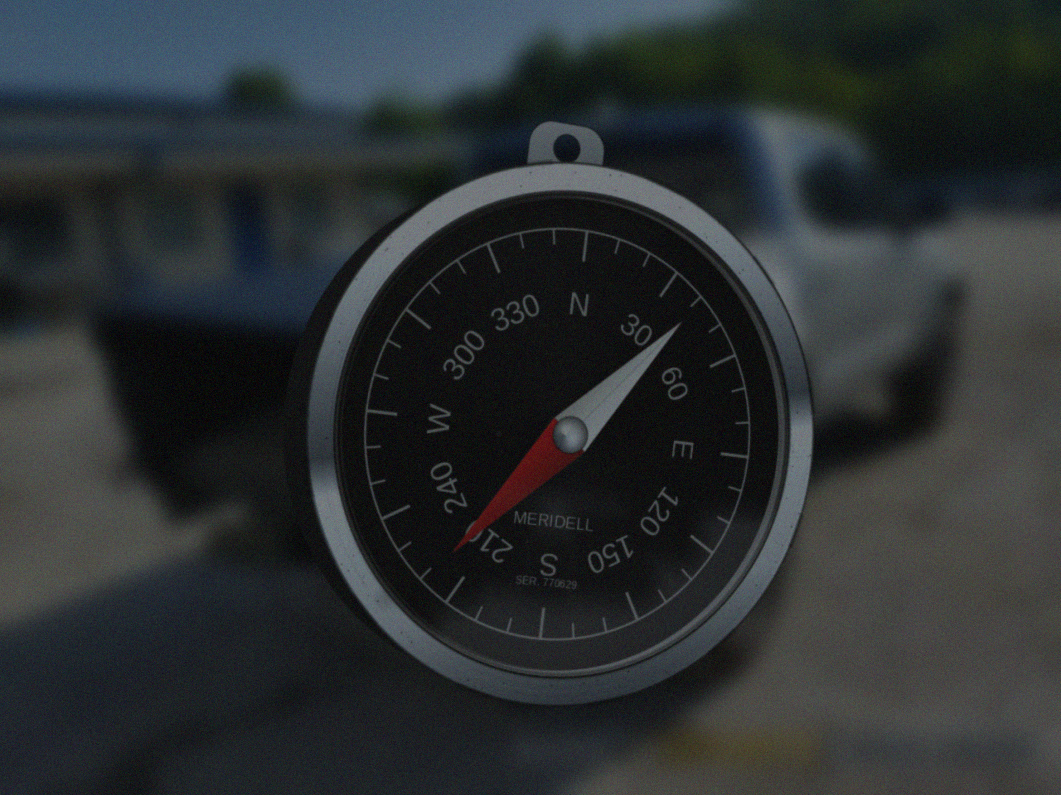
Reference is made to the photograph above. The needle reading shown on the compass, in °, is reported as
220 °
